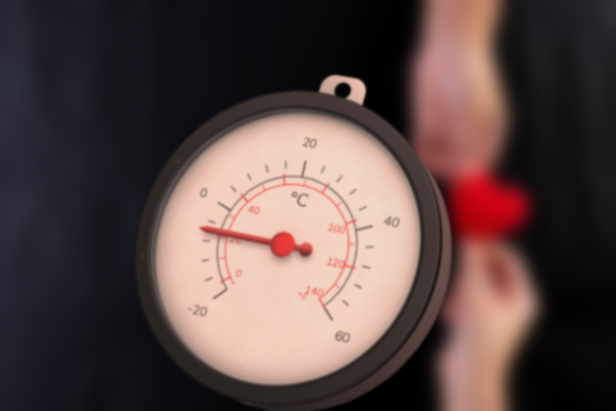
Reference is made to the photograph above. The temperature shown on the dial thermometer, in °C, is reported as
-6 °C
